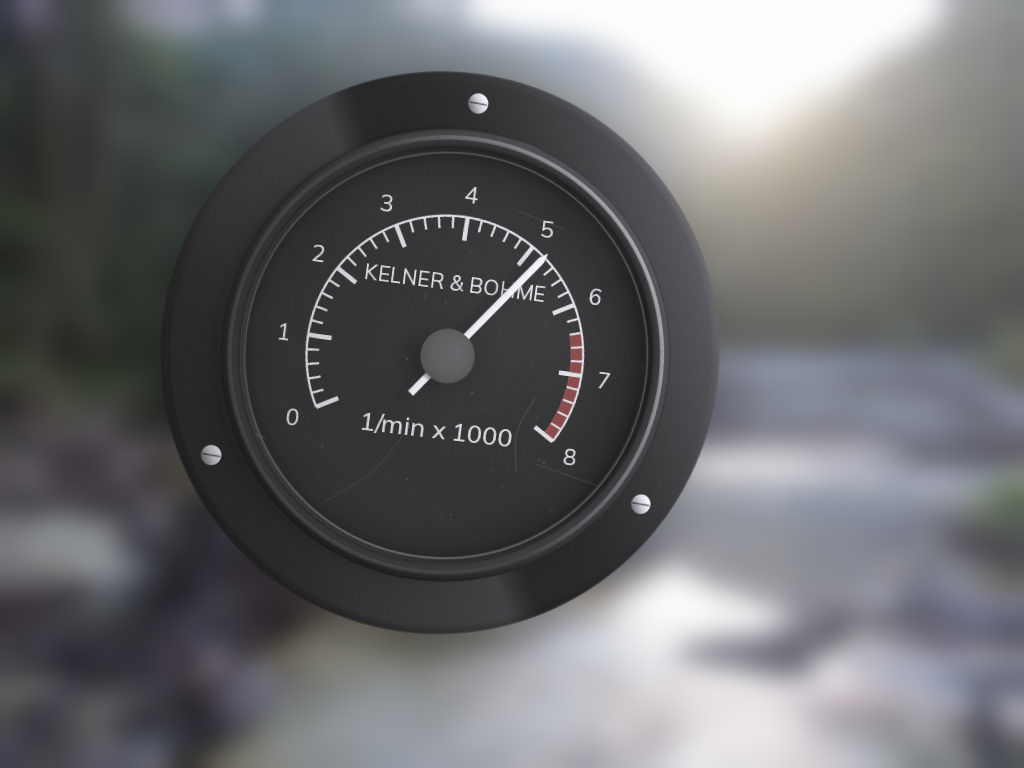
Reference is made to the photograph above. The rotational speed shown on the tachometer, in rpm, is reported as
5200 rpm
